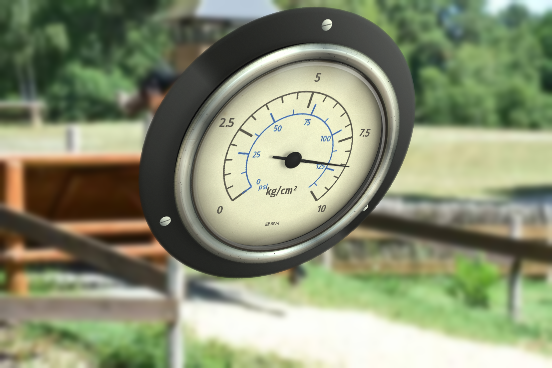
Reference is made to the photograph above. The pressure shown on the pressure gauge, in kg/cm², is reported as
8.5 kg/cm²
